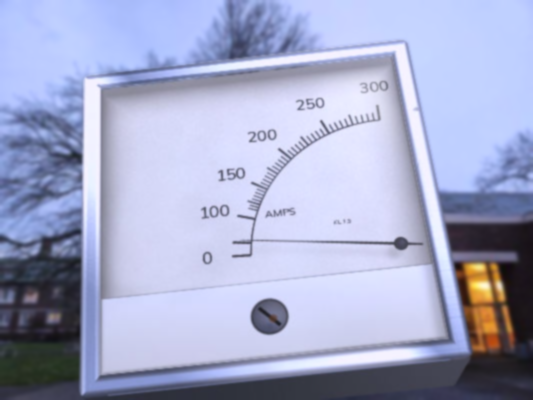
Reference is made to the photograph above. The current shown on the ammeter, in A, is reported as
50 A
